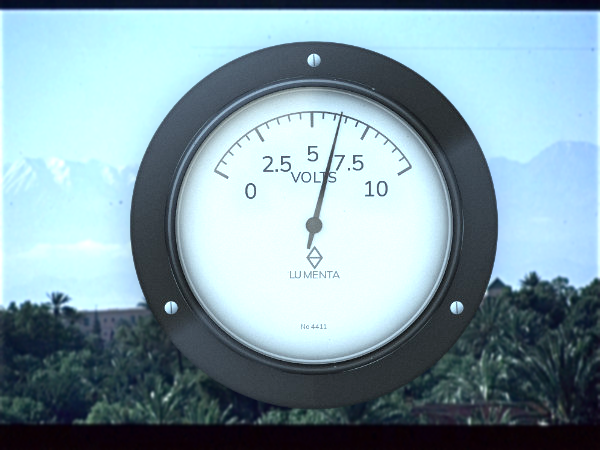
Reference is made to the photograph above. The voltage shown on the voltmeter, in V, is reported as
6.25 V
